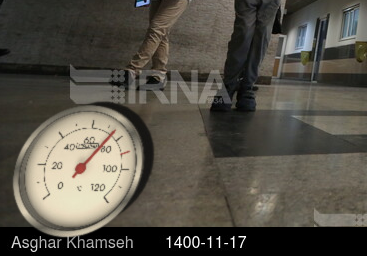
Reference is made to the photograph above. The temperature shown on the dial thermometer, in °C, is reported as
75 °C
